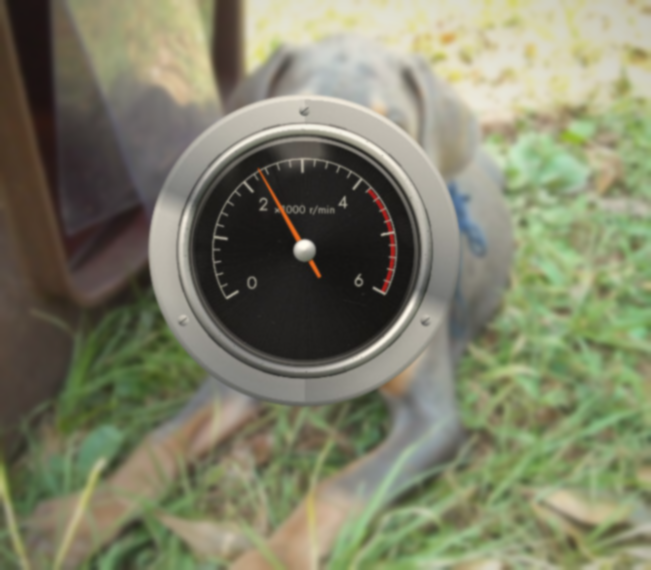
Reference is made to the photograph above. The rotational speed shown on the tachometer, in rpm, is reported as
2300 rpm
